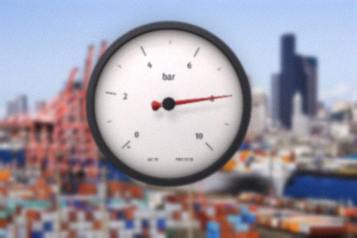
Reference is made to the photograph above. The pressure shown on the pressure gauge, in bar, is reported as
8 bar
